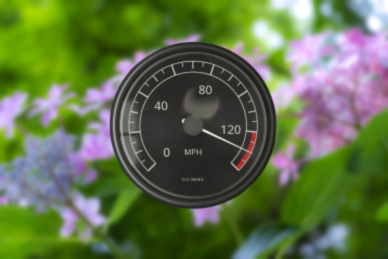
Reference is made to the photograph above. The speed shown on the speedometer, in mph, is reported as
130 mph
